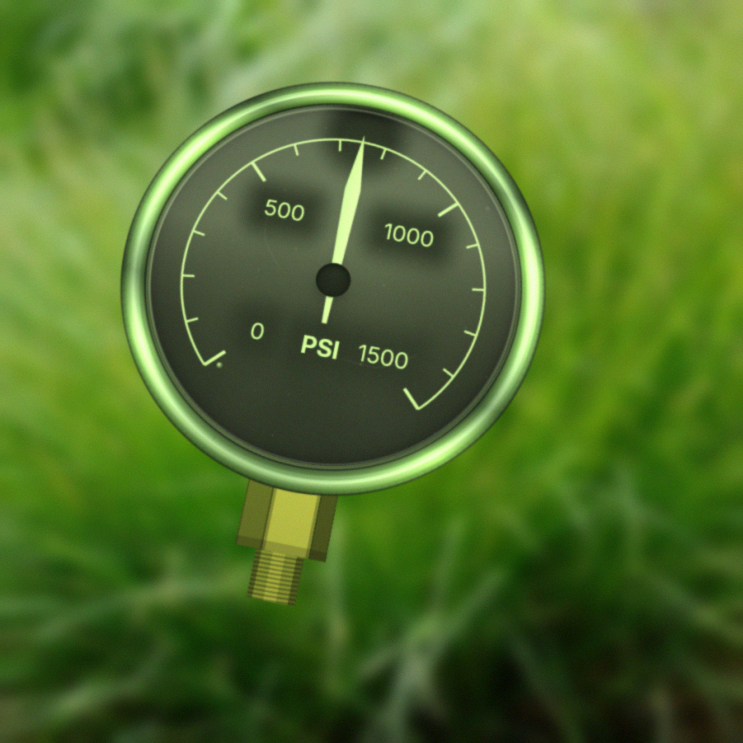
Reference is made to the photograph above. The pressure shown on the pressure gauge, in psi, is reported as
750 psi
